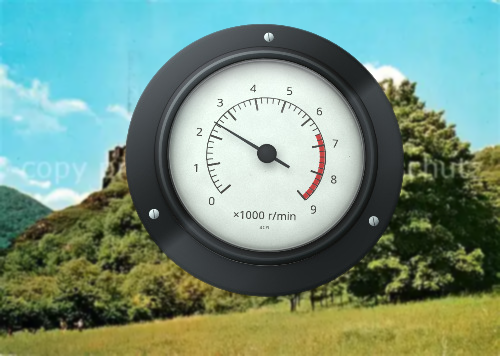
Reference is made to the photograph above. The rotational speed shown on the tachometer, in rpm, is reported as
2400 rpm
